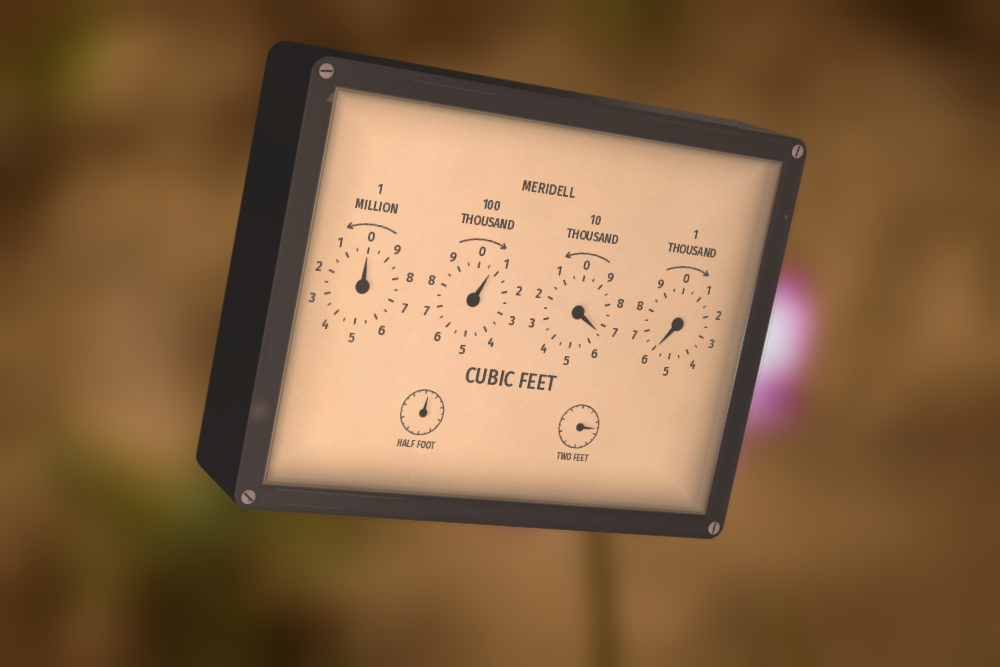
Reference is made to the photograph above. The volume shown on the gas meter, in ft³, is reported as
6600 ft³
